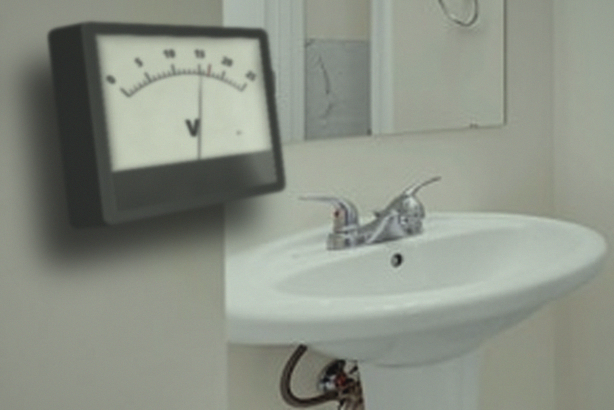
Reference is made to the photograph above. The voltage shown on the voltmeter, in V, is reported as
15 V
